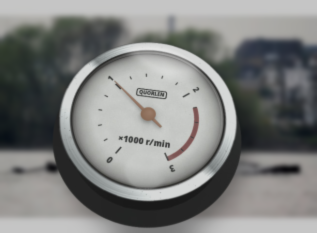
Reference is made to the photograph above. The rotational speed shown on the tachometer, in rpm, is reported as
1000 rpm
